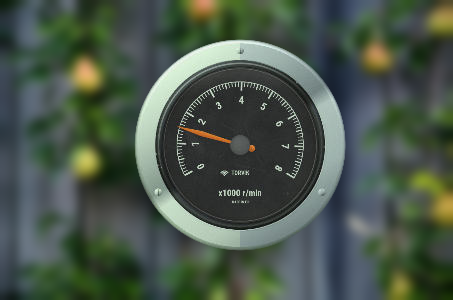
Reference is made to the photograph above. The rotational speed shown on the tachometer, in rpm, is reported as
1500 rpm
